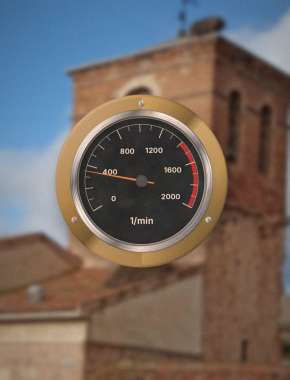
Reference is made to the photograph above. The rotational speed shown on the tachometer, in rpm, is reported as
350 rpm
